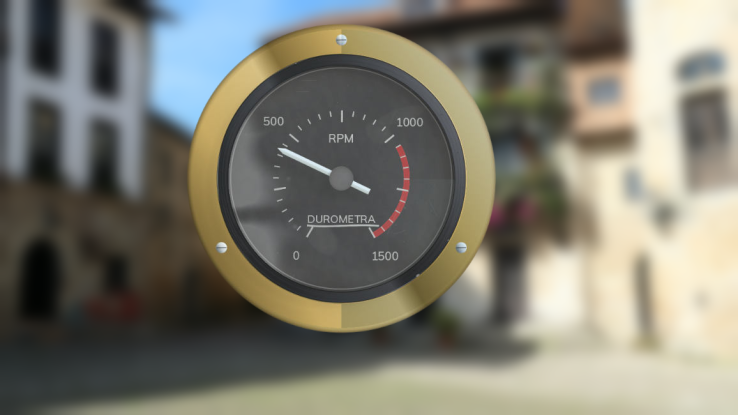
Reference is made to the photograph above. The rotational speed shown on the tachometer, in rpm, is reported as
425 rpm
